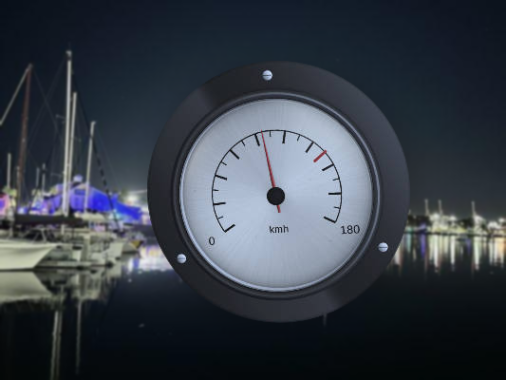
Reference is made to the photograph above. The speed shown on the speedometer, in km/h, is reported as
85 km/h
